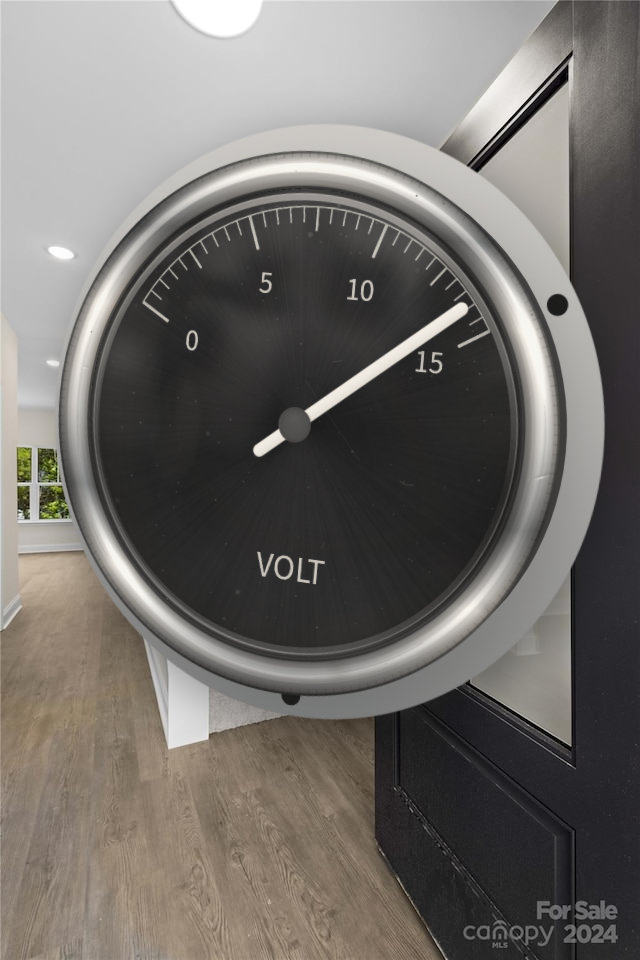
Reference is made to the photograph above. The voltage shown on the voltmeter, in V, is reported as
14 V
